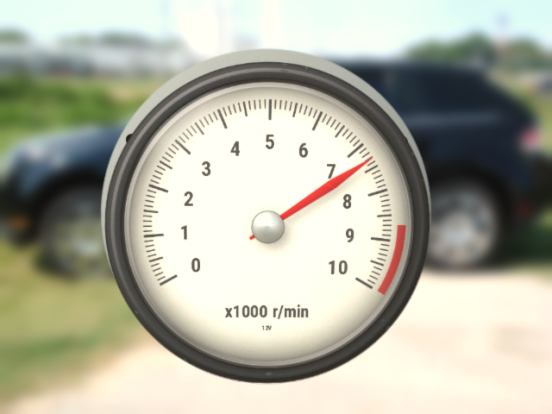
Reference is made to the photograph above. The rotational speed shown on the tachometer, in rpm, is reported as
7300 rpm
